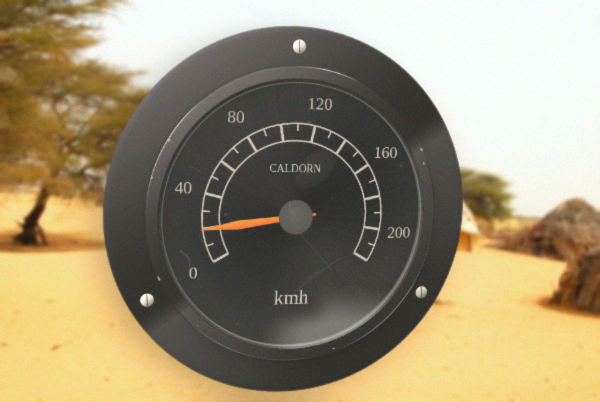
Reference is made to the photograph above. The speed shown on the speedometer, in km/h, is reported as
20 km/h
